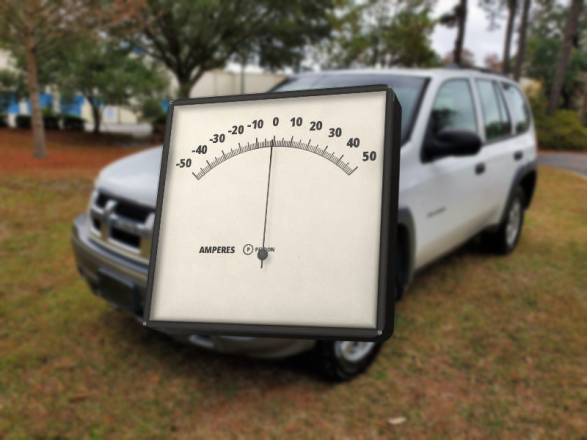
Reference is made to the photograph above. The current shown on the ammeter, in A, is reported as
0 A
